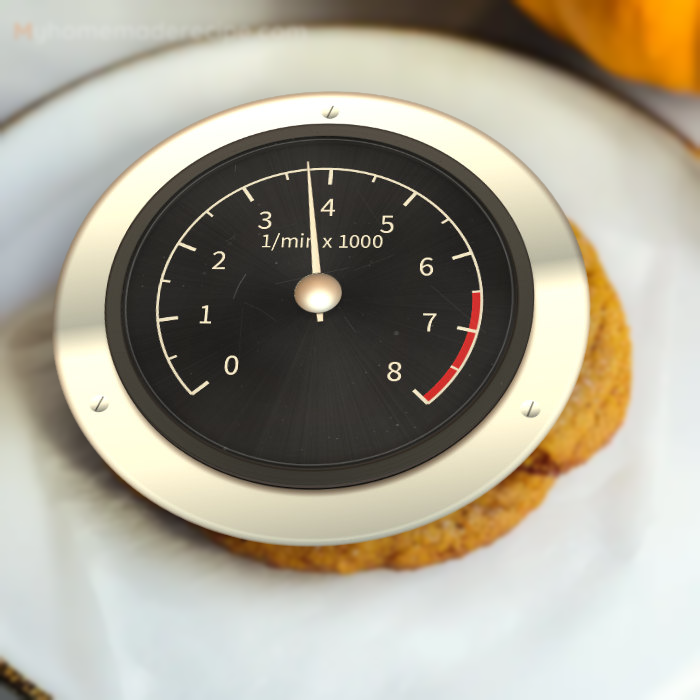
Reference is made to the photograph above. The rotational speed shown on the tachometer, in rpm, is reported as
3750 rpm
